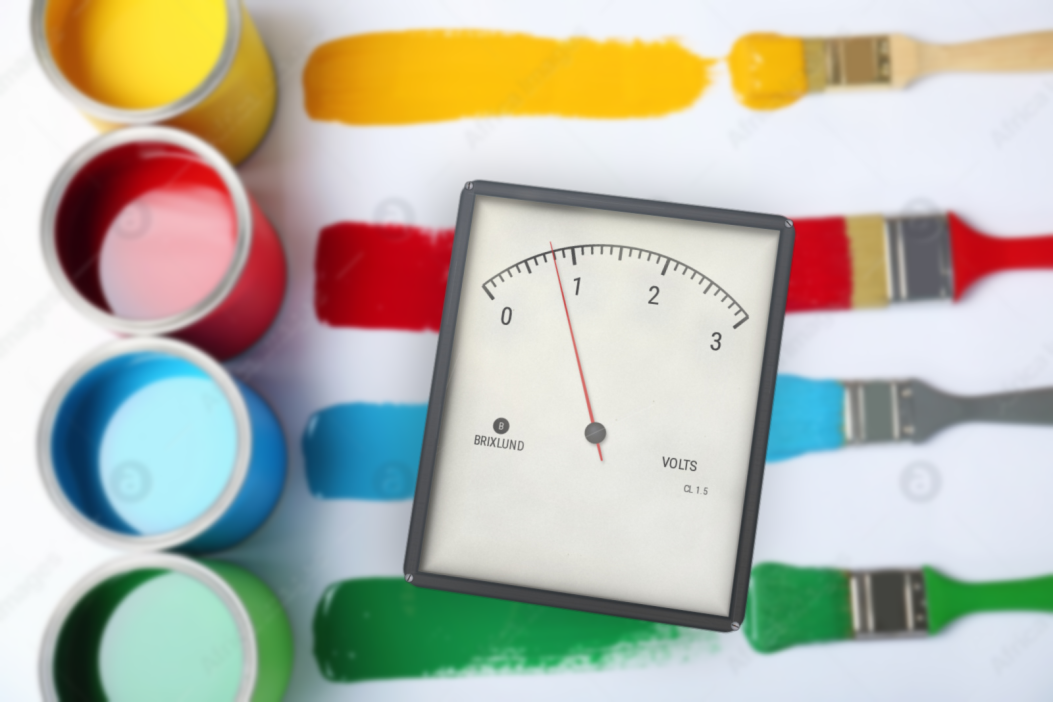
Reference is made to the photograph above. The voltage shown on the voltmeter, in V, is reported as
0.8 V
